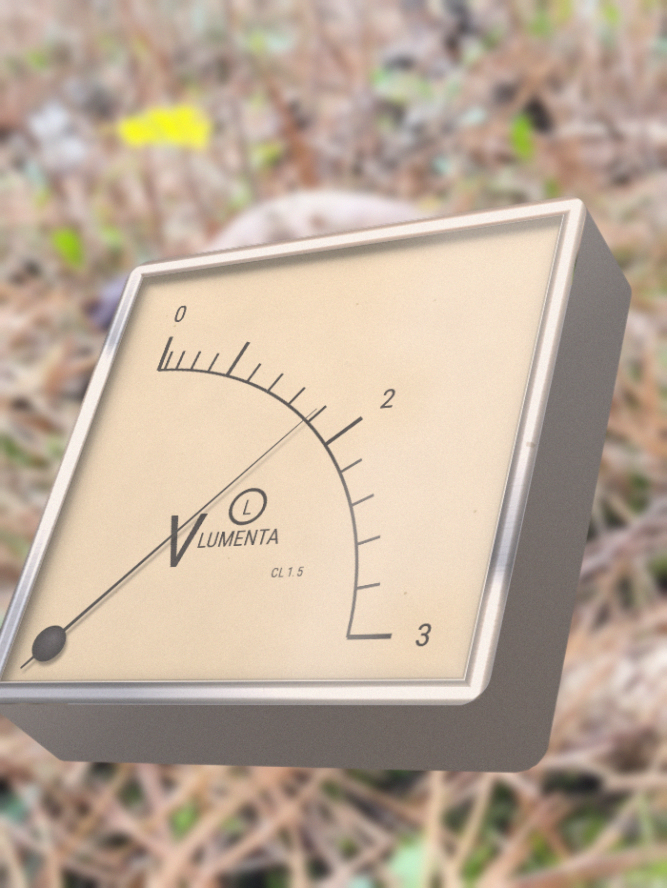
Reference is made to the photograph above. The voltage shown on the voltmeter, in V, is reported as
1.8 V
